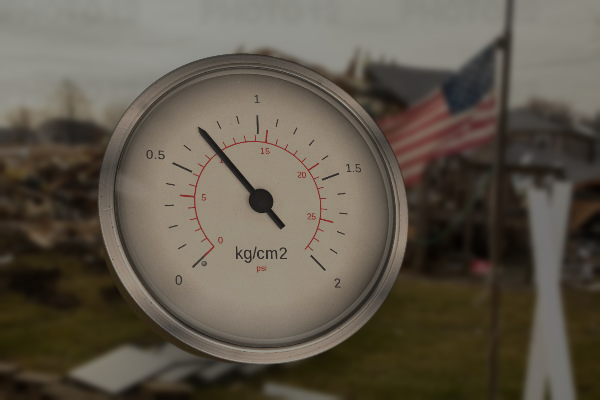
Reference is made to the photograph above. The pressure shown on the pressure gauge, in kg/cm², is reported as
0.7 kg/cm²
